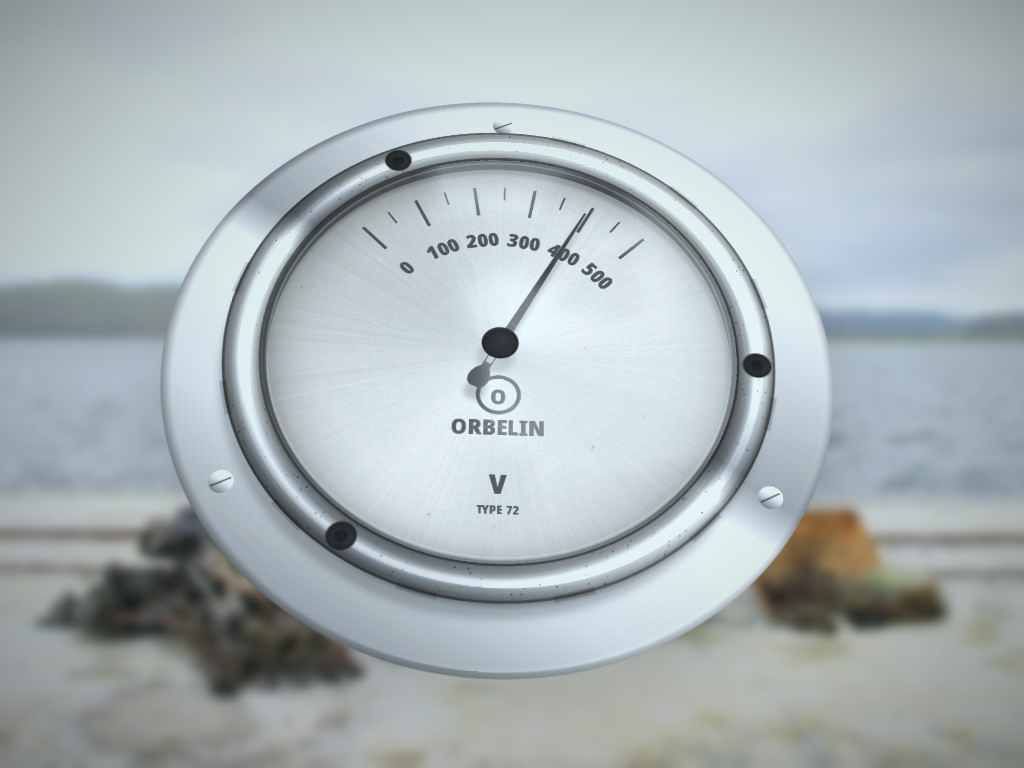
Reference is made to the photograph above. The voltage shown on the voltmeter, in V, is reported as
400 V
